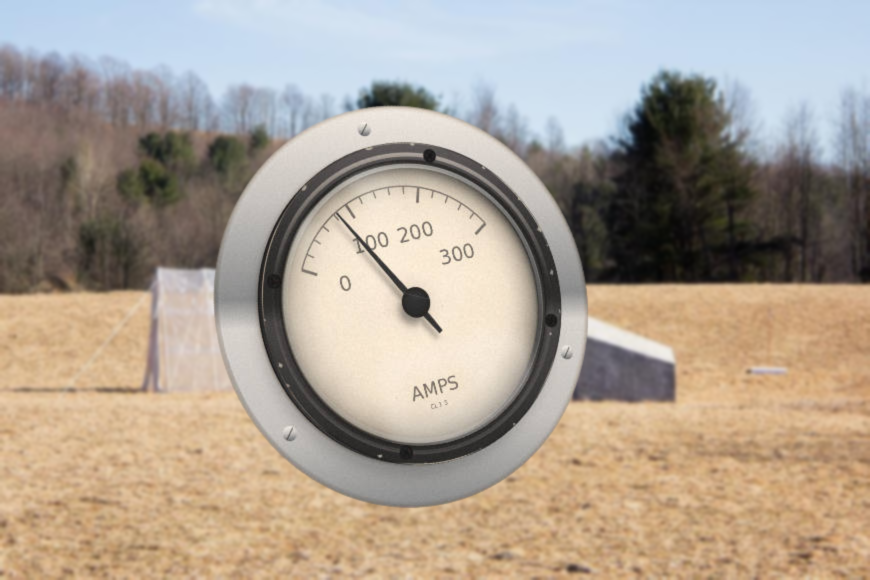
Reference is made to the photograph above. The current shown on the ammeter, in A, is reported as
80 A
